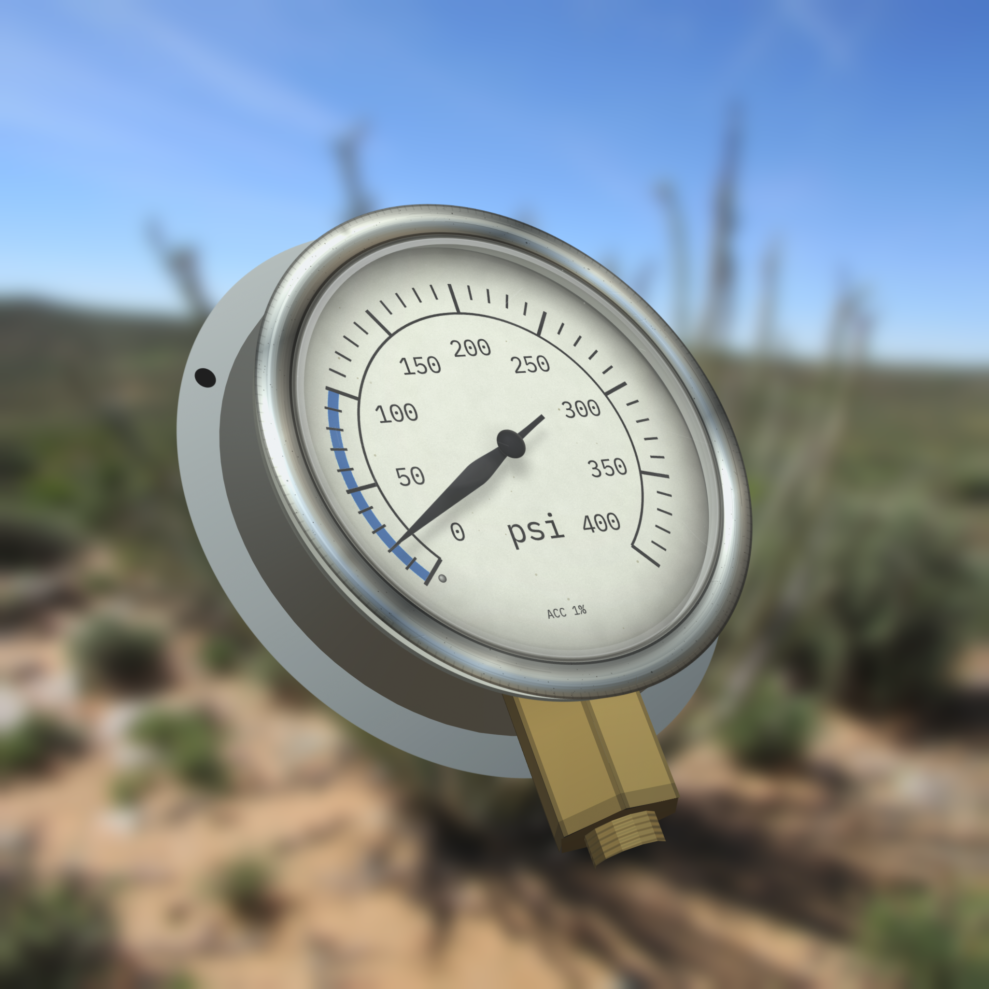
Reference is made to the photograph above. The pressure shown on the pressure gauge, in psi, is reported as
20 psi
